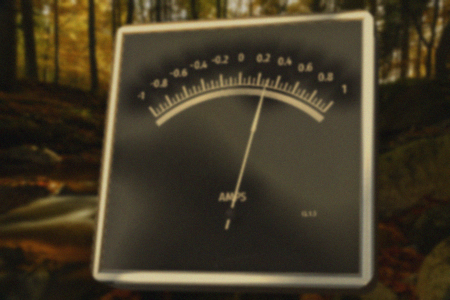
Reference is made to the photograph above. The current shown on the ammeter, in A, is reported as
0.3 A
